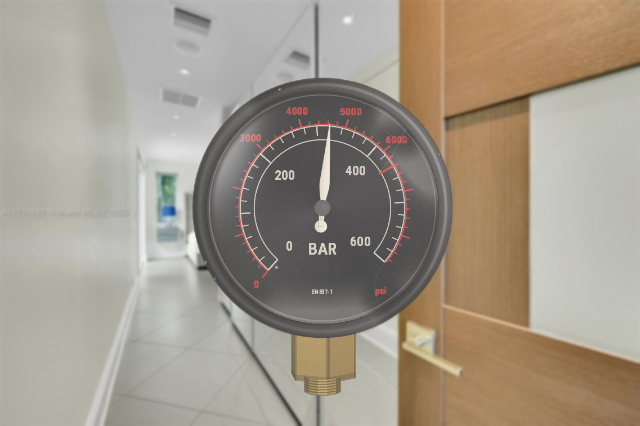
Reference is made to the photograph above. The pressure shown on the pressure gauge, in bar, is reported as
320 bar
